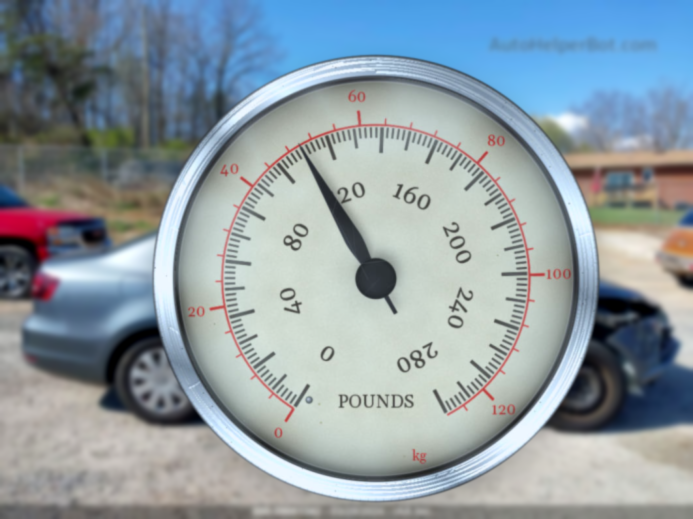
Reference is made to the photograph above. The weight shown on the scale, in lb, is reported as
110 lb
